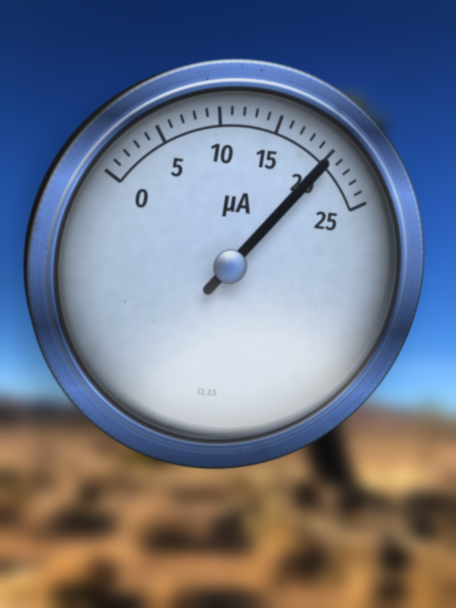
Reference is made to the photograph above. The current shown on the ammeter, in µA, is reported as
20 µA
